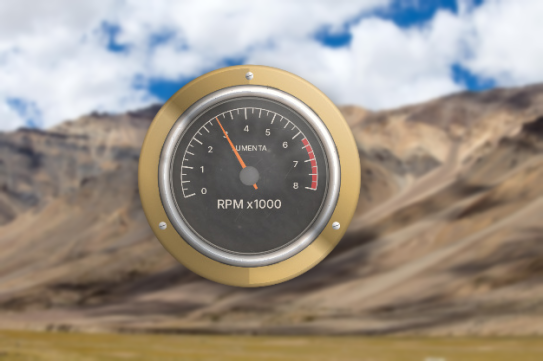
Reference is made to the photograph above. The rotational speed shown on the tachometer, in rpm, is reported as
3000 rpm
